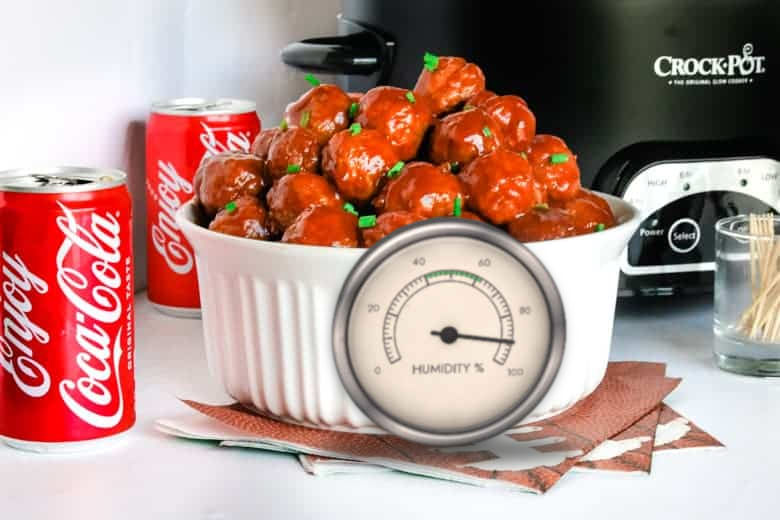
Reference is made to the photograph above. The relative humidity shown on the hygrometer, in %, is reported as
90 %
